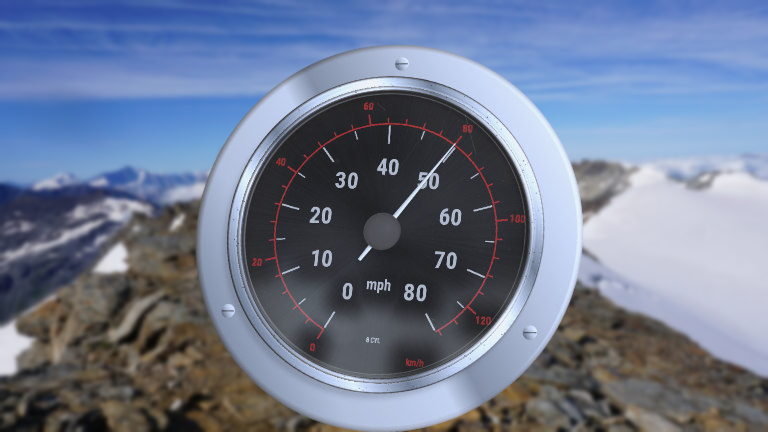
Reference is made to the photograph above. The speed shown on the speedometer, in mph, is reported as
50 mph
